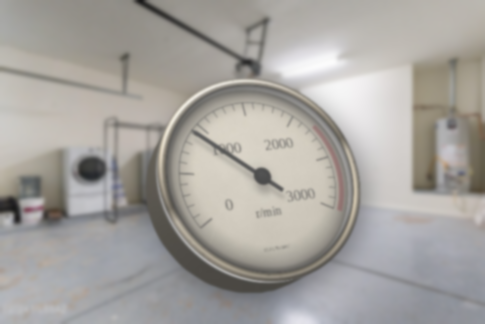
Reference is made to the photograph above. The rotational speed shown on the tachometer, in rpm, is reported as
900 rpm
